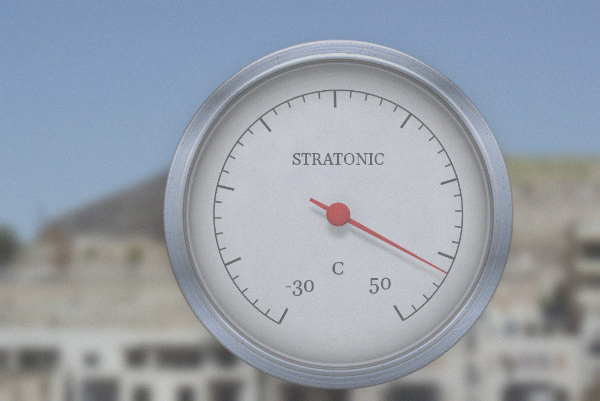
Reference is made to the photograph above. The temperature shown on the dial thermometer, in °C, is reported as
42 °C
